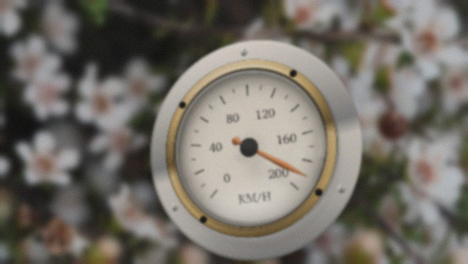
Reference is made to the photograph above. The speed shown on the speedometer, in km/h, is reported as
190 km/h
